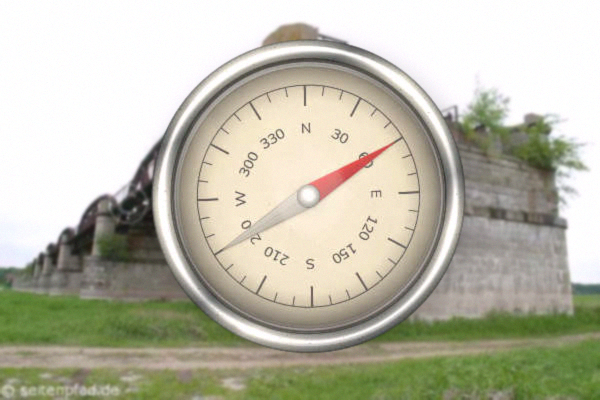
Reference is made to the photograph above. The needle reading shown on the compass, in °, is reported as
60 °
